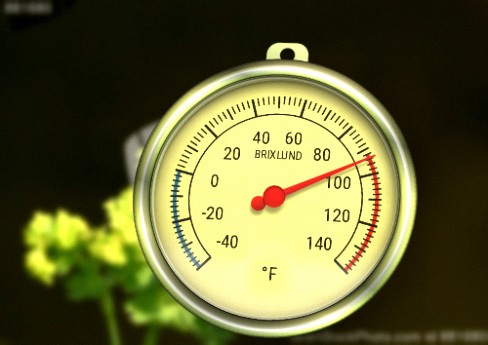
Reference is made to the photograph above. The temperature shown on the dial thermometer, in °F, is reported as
94 °F
